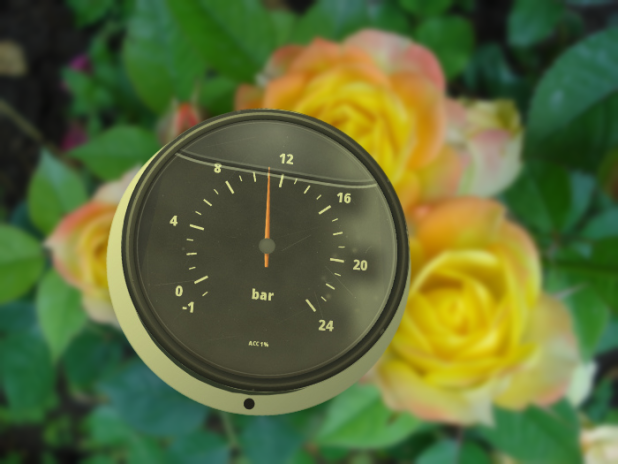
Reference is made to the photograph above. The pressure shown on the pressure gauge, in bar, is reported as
11 bar
